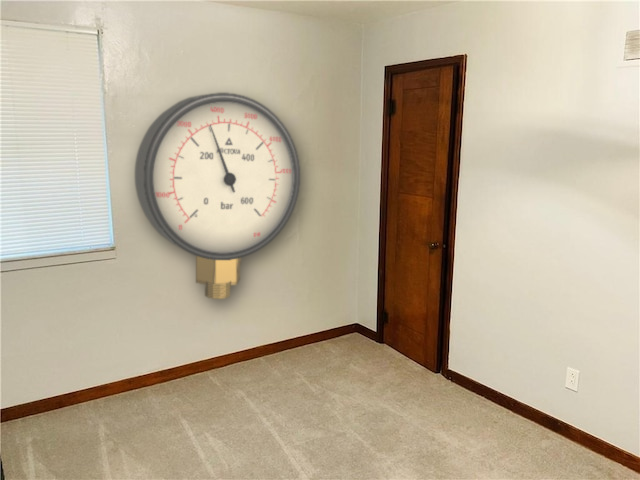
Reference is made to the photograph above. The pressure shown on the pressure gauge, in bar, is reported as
250 bar
